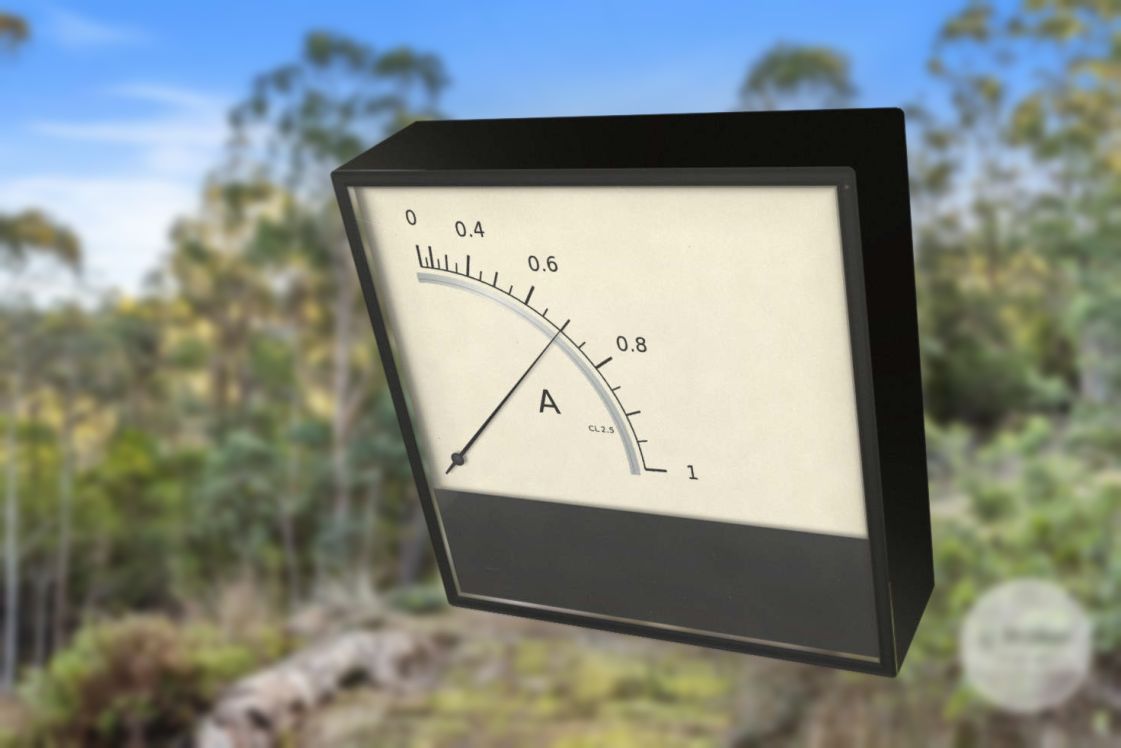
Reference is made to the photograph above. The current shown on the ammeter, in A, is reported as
0.7 A
